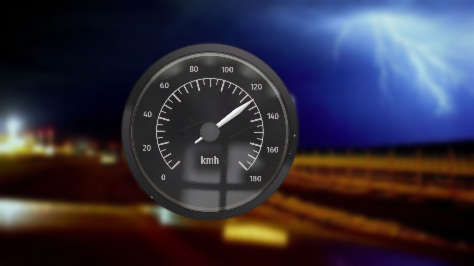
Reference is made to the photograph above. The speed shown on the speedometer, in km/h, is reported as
125 km/h
